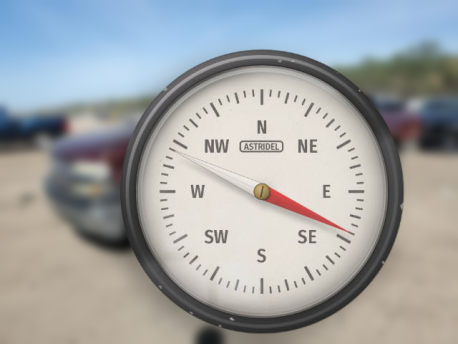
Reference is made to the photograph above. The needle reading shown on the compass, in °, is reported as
115 °
